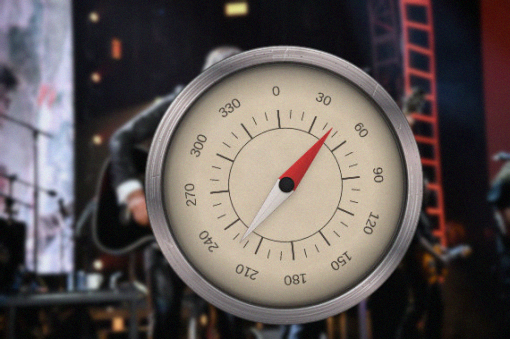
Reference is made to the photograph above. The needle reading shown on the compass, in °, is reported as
45 °
